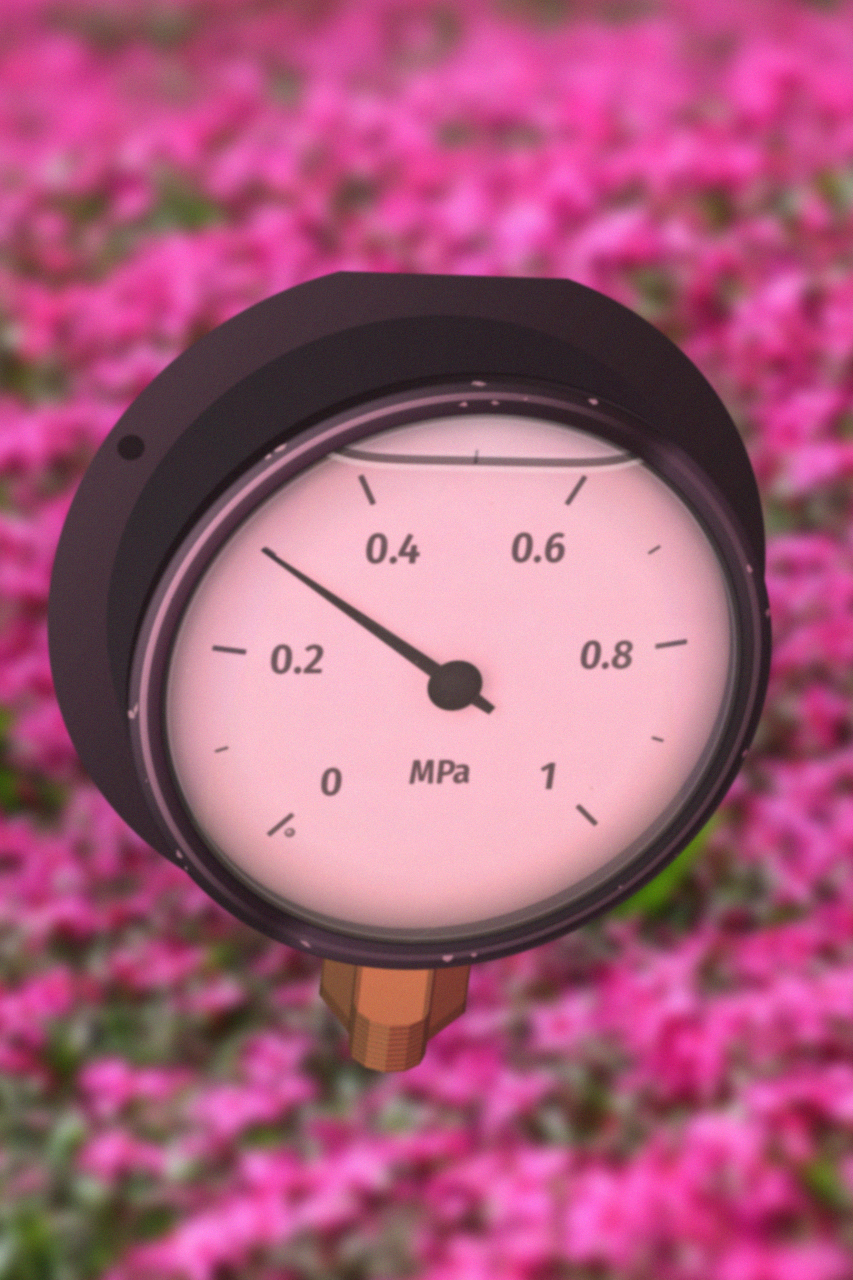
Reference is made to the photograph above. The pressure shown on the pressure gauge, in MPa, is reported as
0.3 MPa
